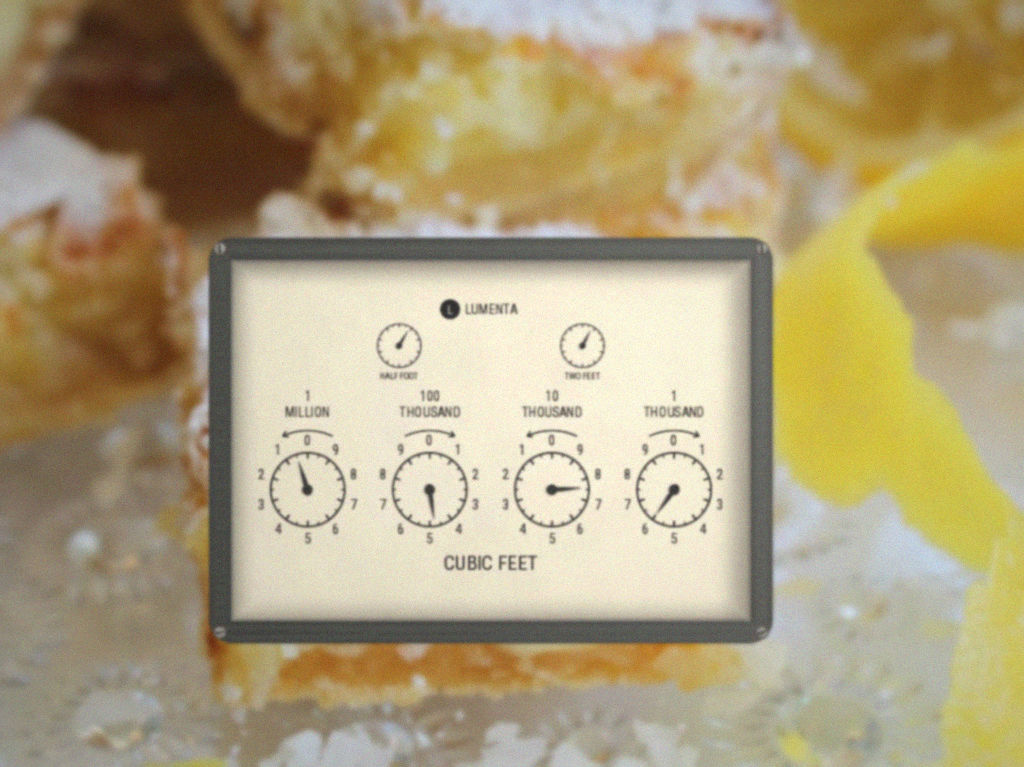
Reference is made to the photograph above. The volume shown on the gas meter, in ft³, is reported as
47600 ft³
